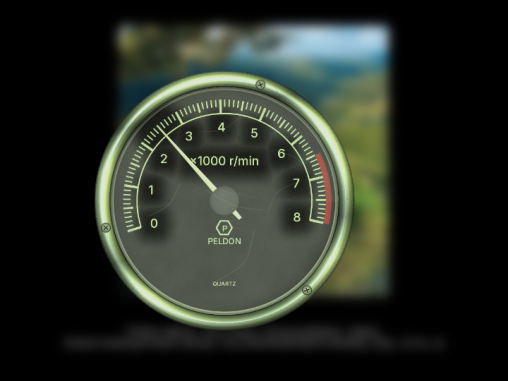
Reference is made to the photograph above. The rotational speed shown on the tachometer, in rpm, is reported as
2500 rpm
